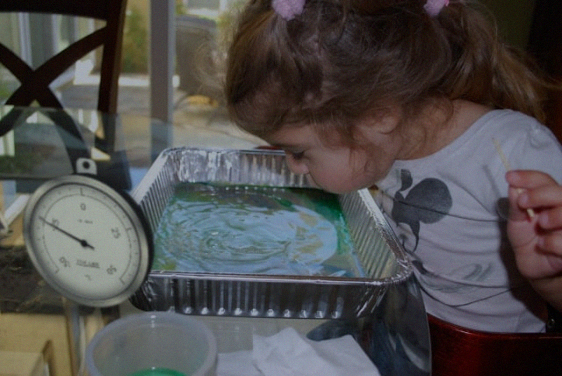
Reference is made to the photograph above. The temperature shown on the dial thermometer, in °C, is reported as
-25 °C
